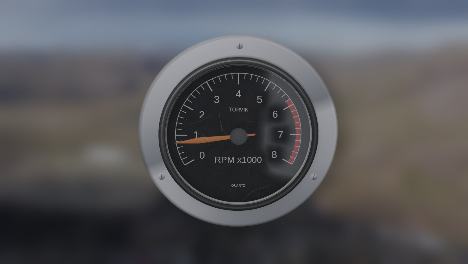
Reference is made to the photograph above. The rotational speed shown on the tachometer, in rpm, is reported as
800 rpm
